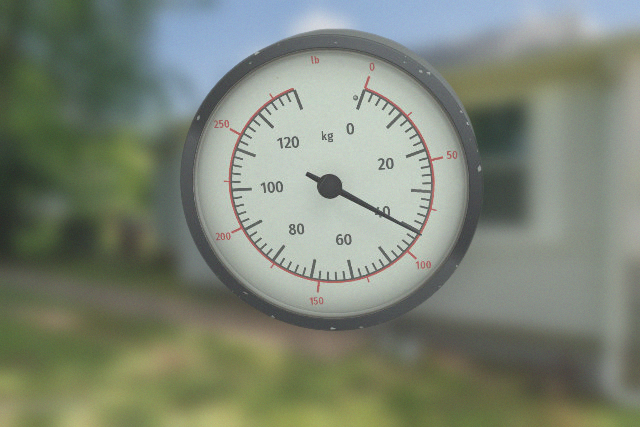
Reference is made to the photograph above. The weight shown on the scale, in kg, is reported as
40 kg
